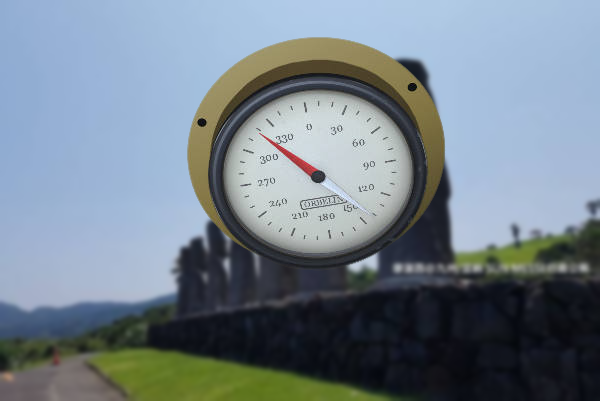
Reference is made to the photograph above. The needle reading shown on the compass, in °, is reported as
320 °
